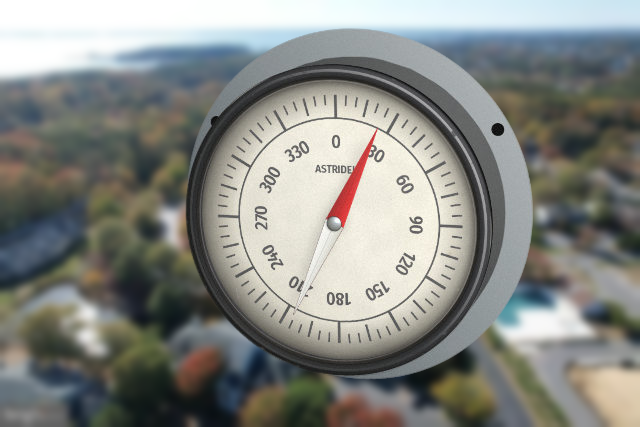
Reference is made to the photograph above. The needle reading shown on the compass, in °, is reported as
25 °
